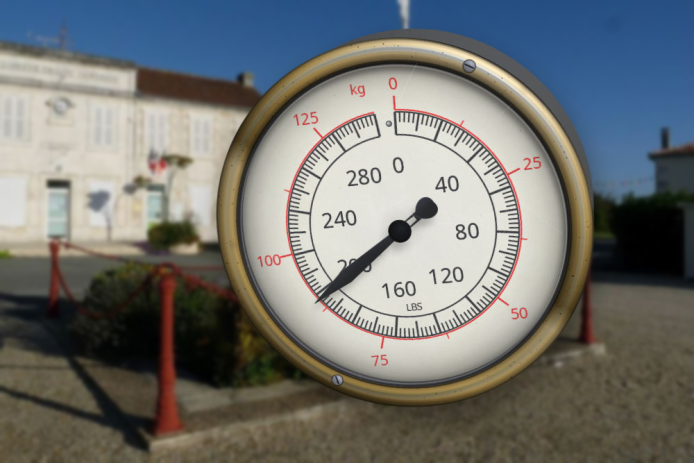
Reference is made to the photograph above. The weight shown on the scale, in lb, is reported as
198 lb
